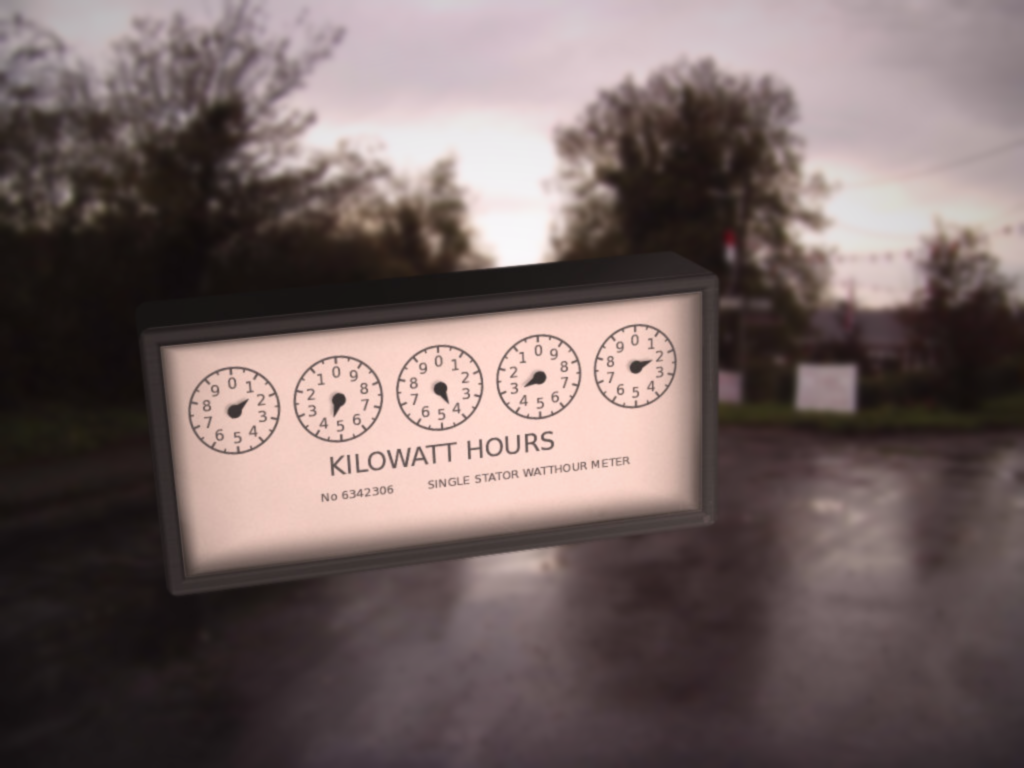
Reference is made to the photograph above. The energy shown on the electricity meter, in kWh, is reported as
14432 kWh
